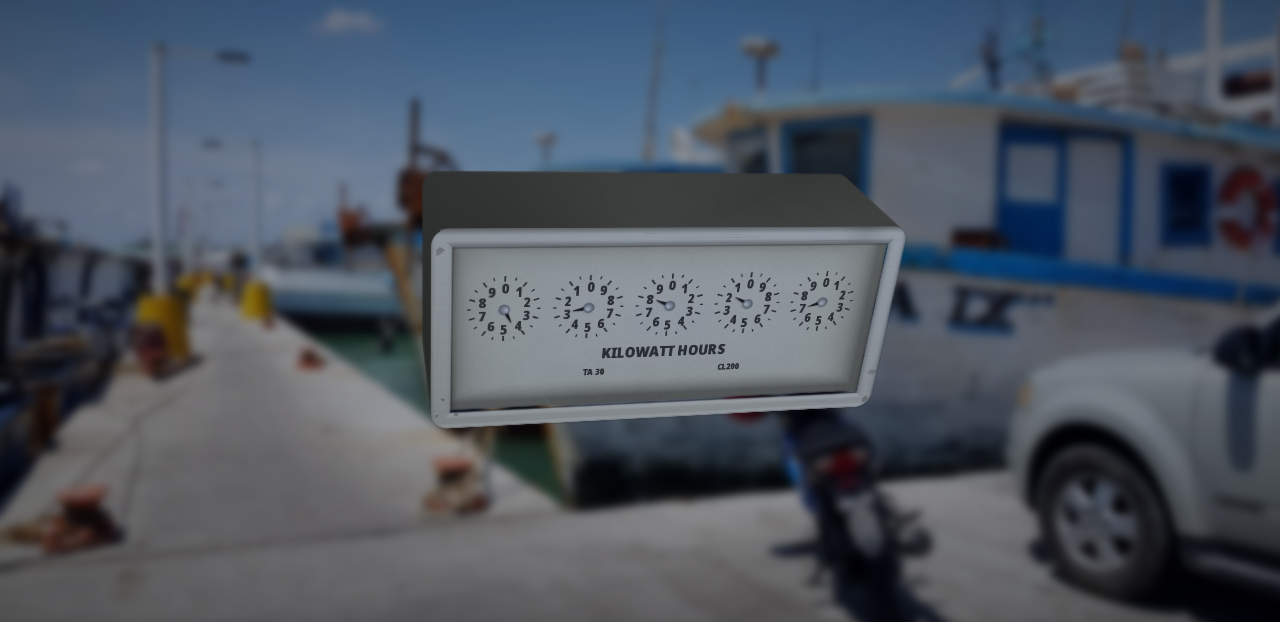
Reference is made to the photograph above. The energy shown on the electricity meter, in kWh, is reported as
42817 kWh
